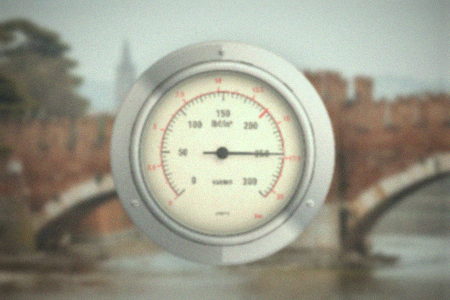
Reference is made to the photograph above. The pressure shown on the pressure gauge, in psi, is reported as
250 psi
